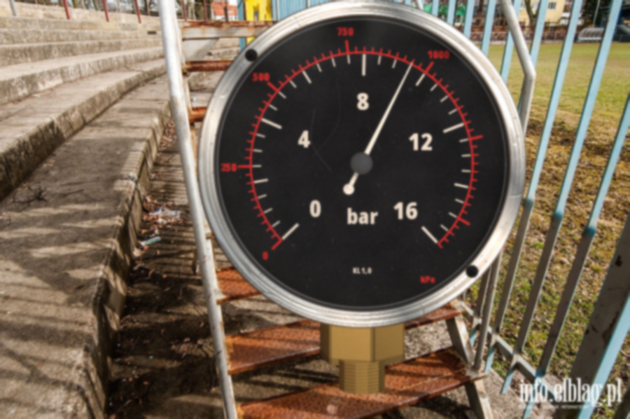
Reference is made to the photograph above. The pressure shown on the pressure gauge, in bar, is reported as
9.5 bar
